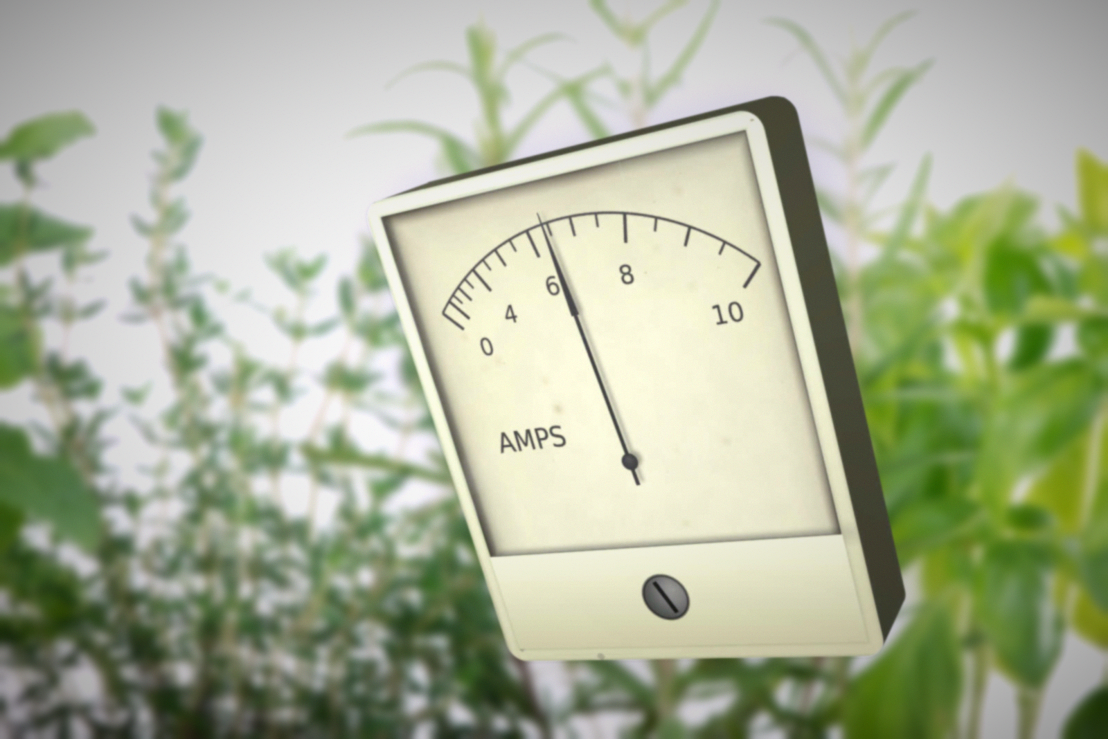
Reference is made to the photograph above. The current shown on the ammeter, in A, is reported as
6.5 A
